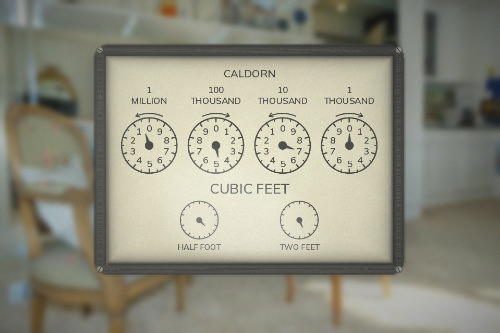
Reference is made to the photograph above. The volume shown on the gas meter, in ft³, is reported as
47000 ft³
